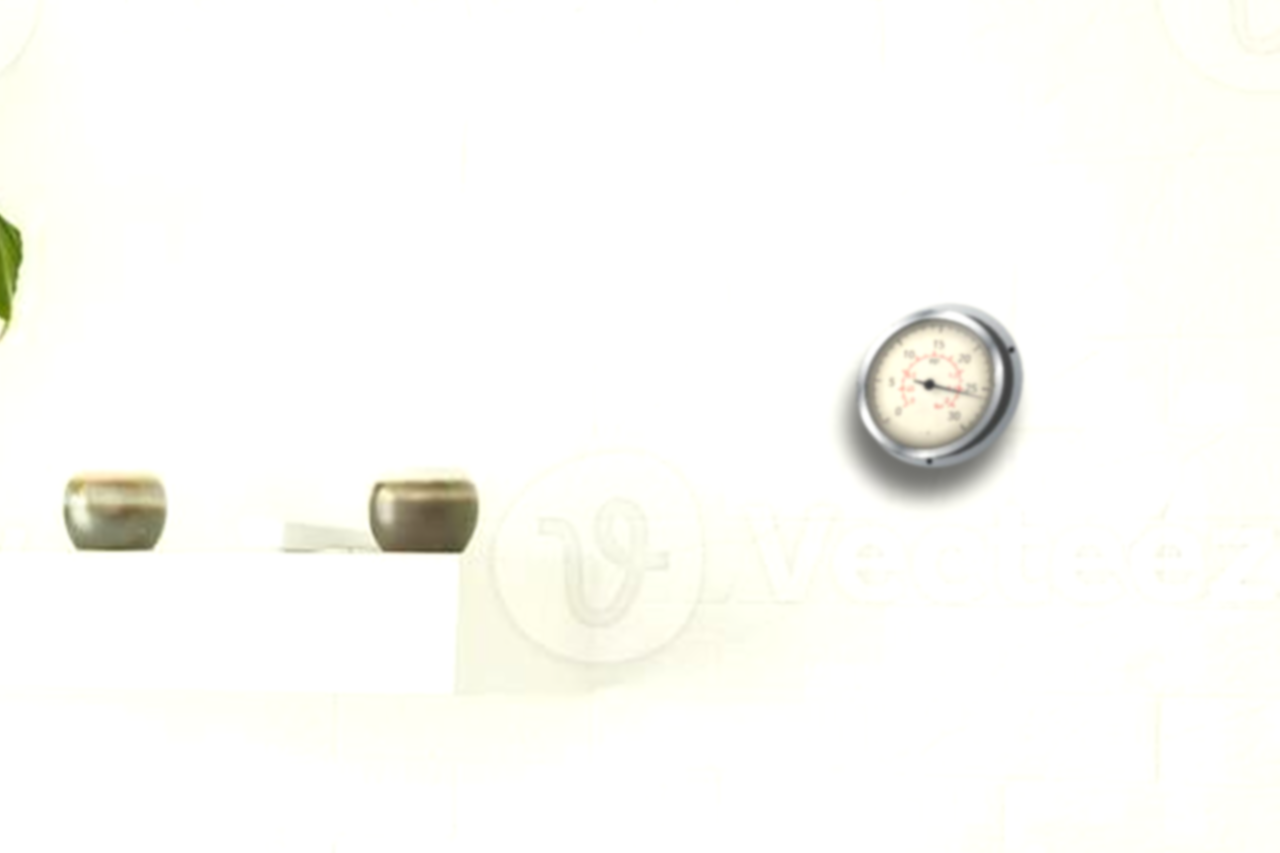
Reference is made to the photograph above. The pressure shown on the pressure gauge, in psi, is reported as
26 psi
